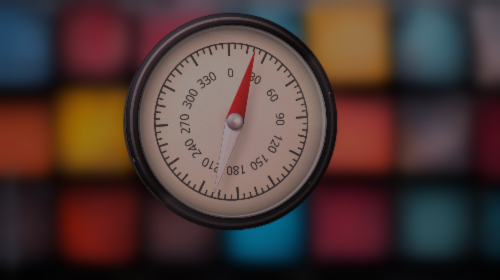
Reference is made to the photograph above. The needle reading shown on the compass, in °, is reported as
20 °
